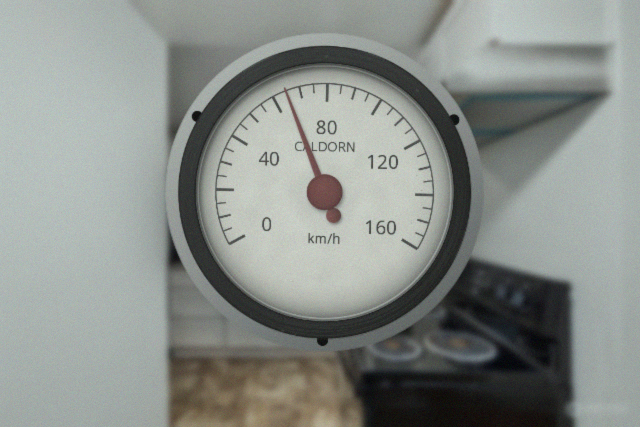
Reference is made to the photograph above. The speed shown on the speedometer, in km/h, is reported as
65 km/h
